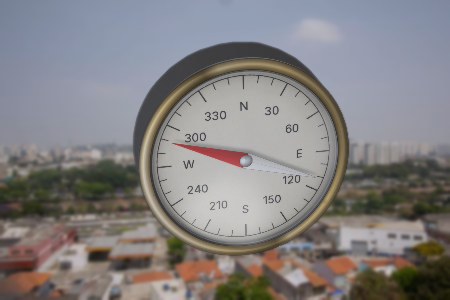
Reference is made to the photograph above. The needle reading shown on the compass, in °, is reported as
290 °
